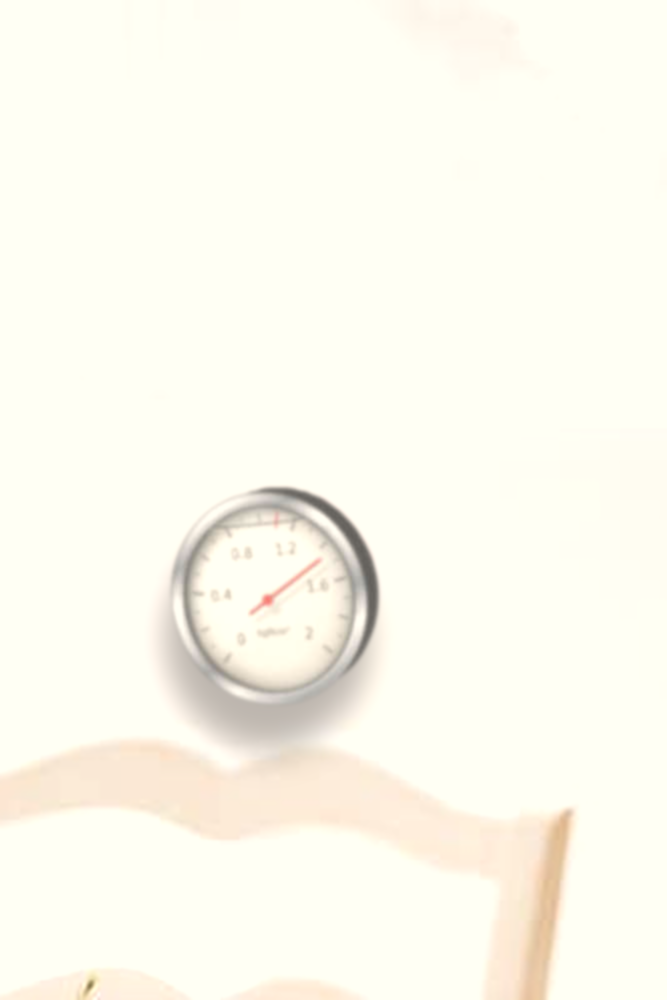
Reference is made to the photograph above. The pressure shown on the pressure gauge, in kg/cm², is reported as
1.45 kg/cm²
